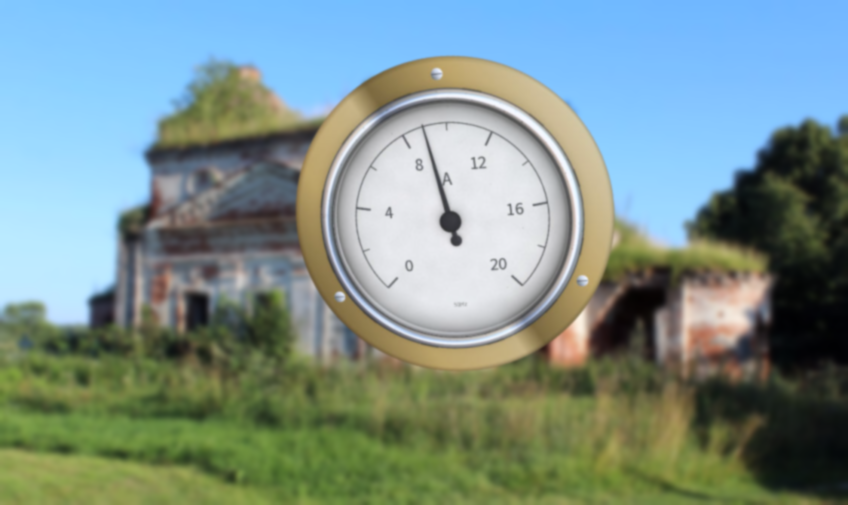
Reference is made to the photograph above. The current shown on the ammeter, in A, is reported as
9 A
